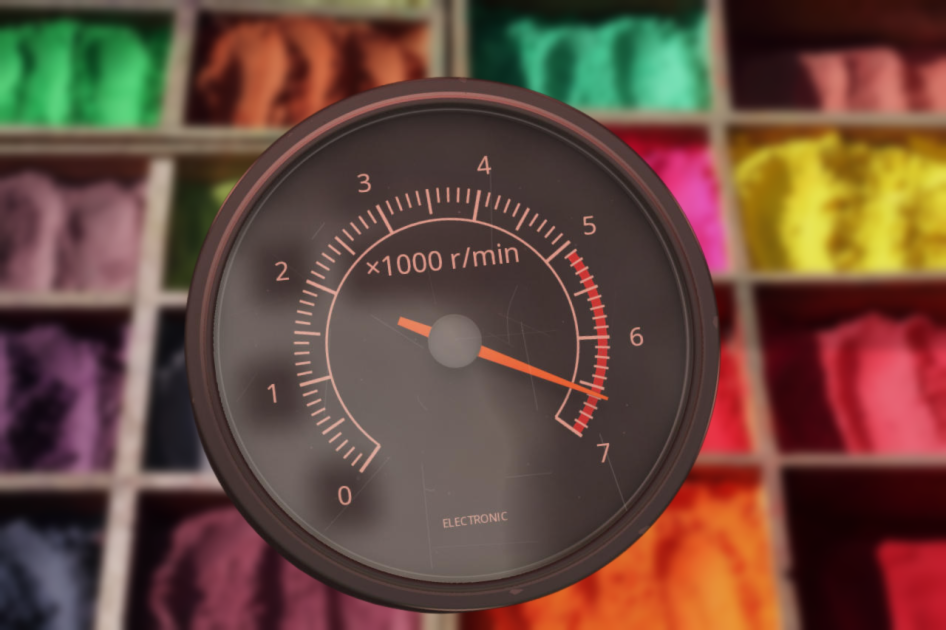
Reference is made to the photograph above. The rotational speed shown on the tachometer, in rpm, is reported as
6600 rpm
